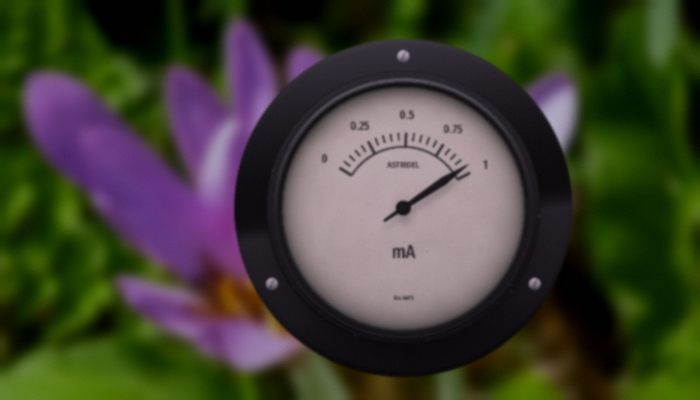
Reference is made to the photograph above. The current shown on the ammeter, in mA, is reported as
0.95 mA
